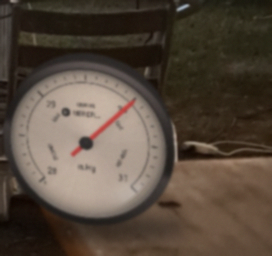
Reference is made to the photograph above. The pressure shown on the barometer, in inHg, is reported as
30 inHg
